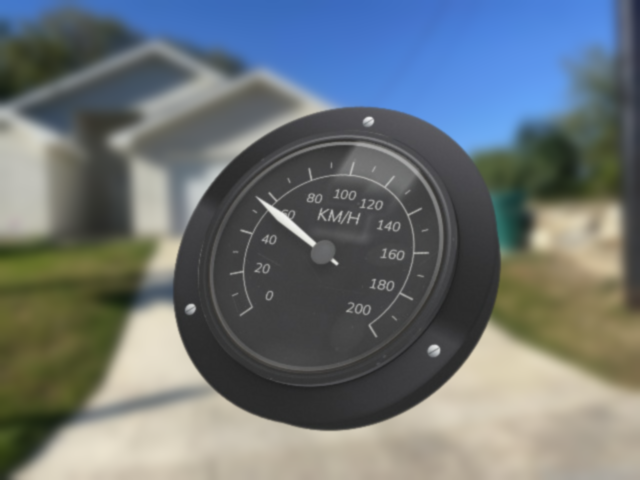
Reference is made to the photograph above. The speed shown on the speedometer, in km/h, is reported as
55 km/h
